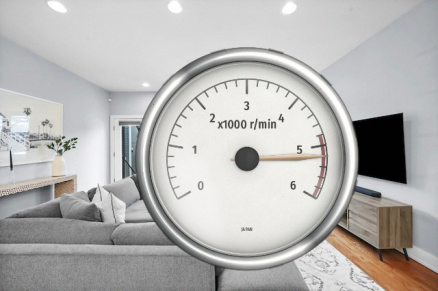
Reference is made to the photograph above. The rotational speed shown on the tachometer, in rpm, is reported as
5200 rpm
